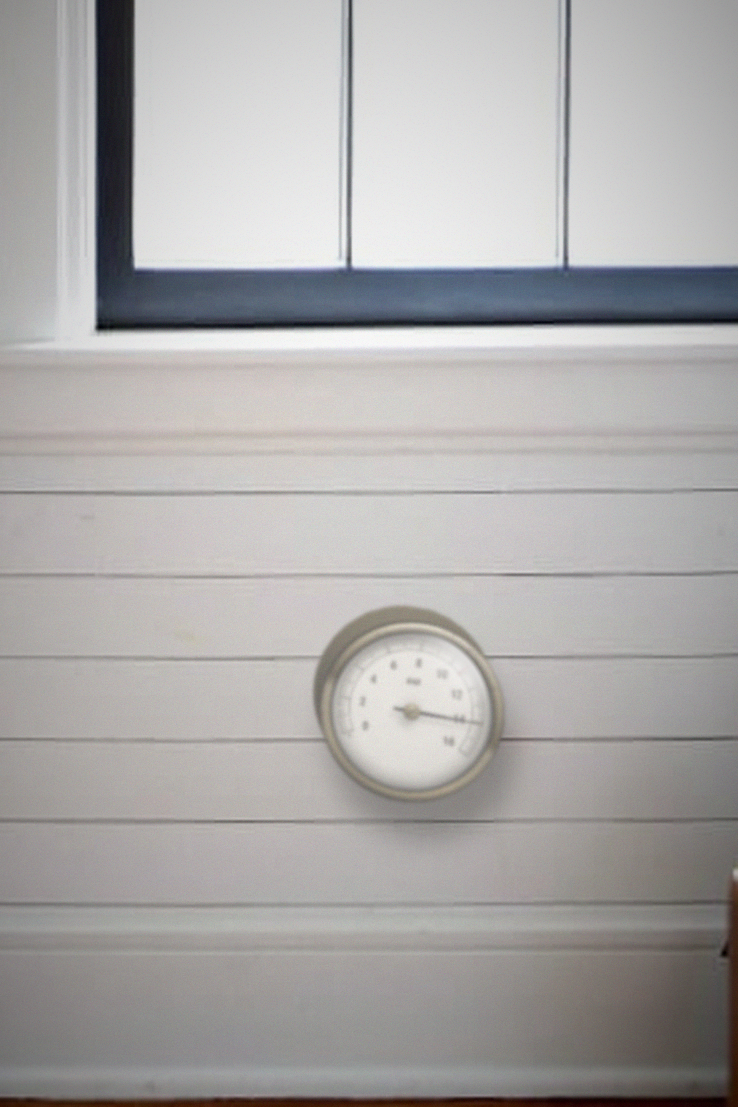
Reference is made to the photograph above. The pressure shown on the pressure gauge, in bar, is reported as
14 bar
